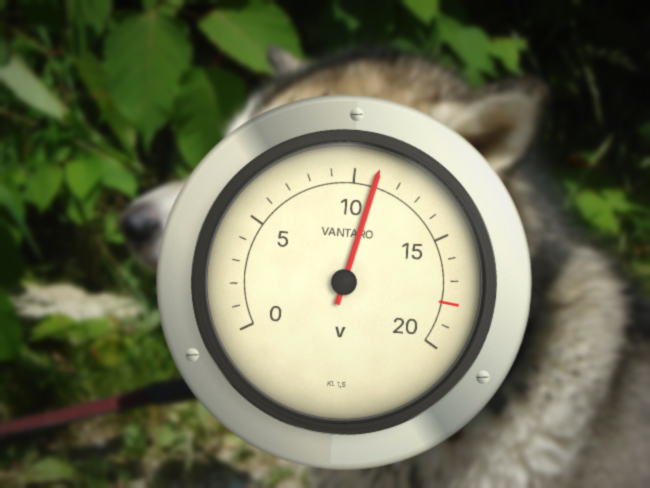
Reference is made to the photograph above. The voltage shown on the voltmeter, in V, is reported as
11 V
